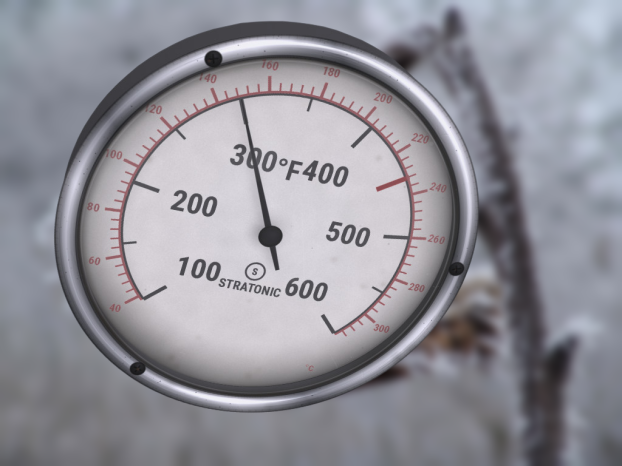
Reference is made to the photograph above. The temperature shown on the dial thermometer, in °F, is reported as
300 °F
